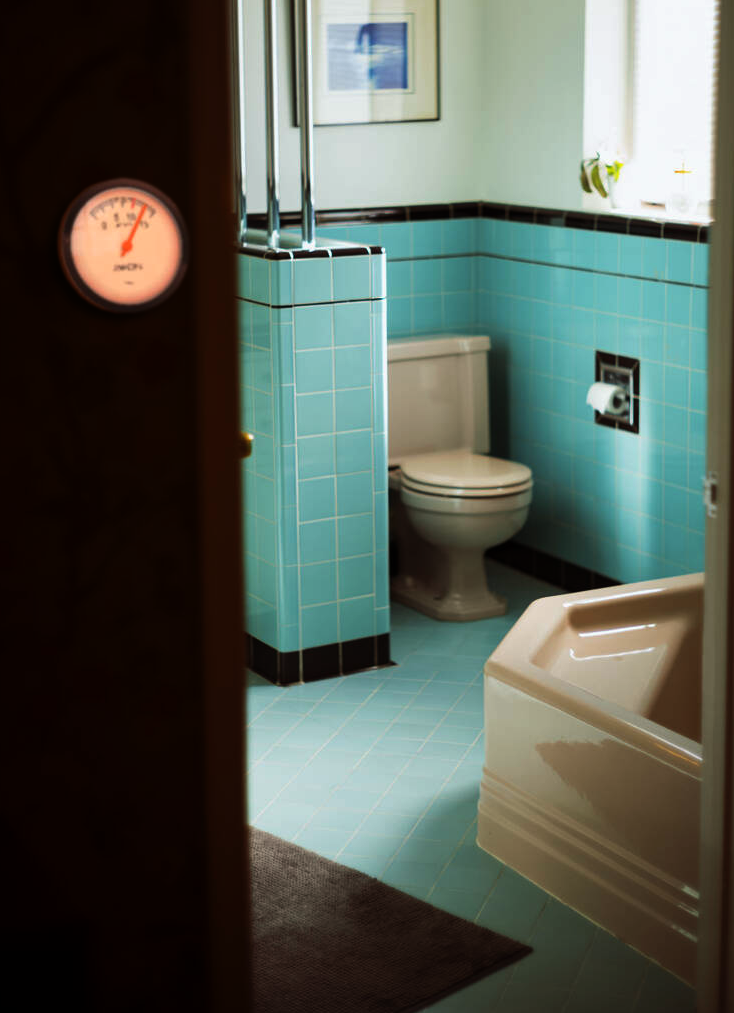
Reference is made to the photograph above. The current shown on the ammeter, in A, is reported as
12.5 A
